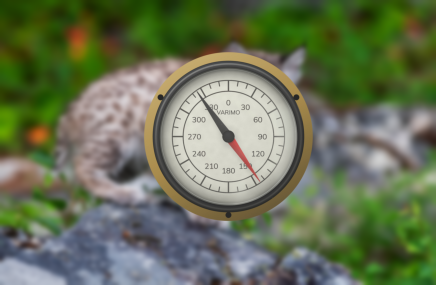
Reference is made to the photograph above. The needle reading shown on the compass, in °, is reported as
145 °
